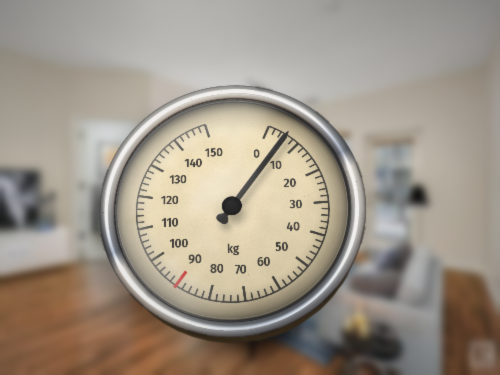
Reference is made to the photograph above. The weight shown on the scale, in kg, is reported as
6 kg
